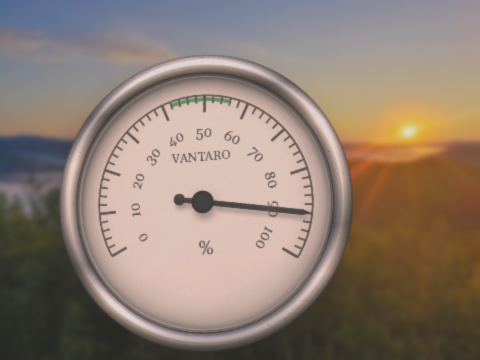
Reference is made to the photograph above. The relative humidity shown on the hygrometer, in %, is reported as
90 %
